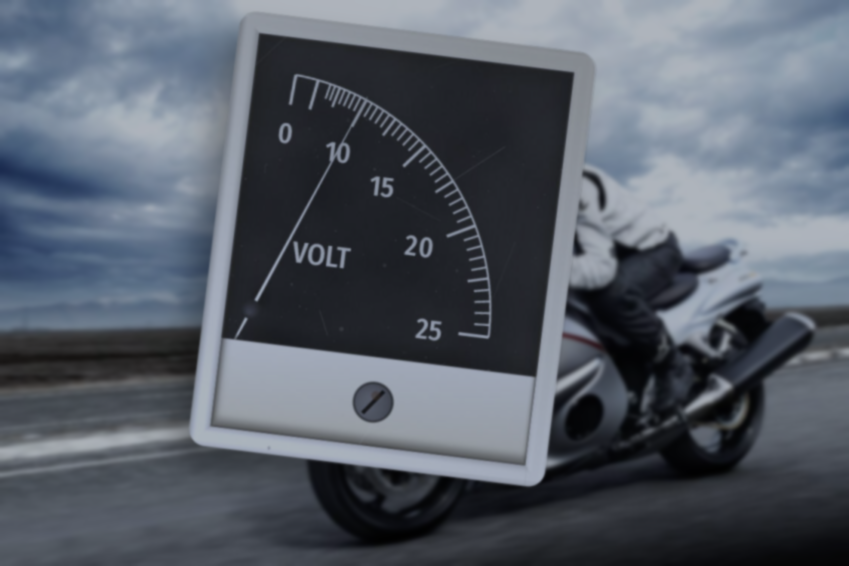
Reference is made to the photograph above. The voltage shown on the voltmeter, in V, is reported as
10 V
